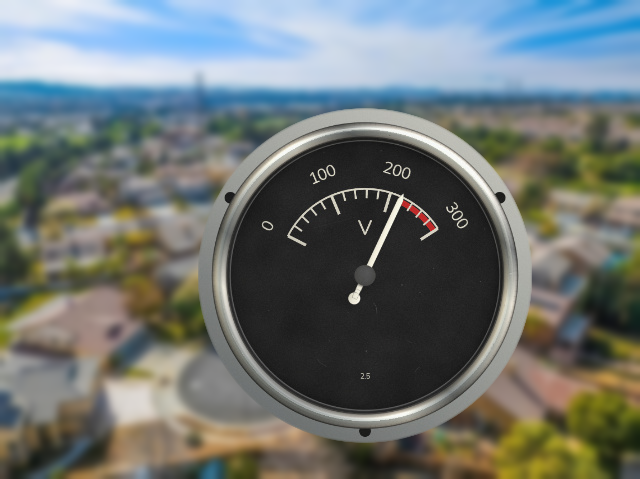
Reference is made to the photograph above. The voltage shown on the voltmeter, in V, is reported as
220 V
